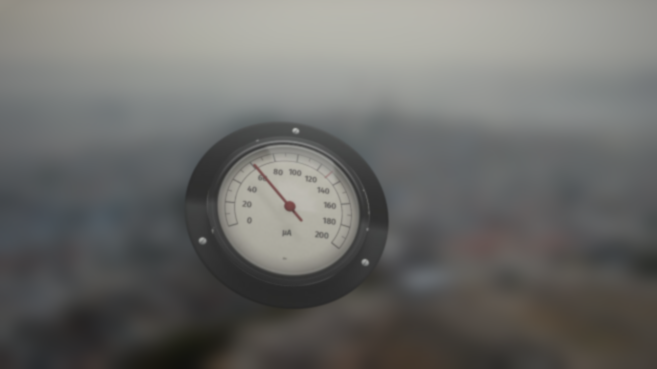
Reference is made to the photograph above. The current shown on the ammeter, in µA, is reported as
60 µA
